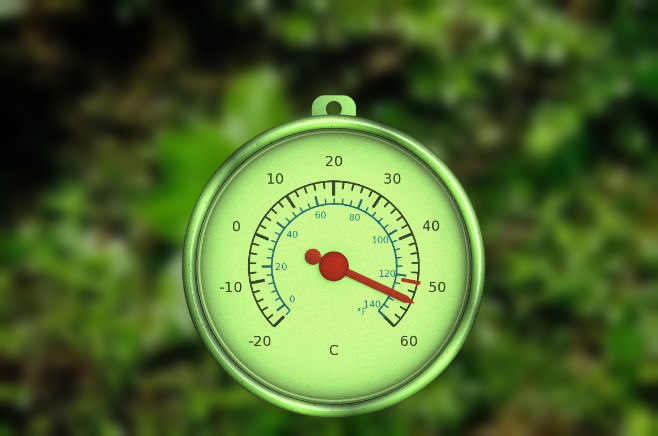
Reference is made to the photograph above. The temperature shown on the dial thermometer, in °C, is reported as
54 °C
